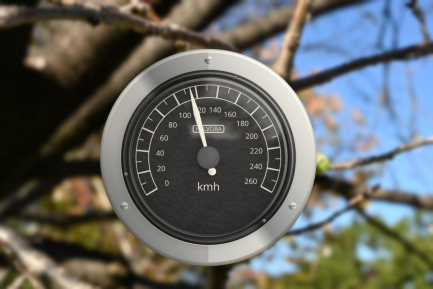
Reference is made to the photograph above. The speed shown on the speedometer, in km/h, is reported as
115 km/h
